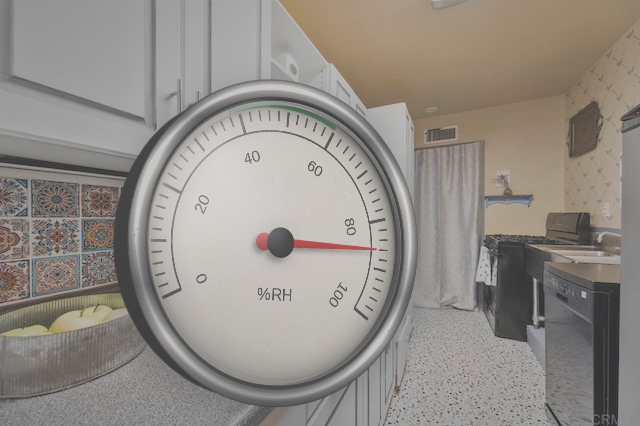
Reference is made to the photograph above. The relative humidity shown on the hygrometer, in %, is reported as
86 %
